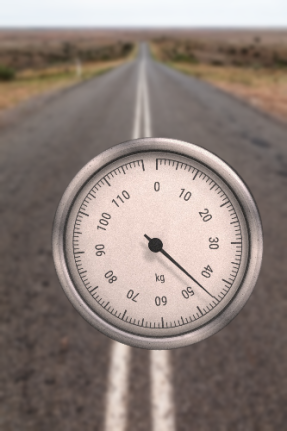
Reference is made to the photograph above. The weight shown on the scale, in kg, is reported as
45 kg
